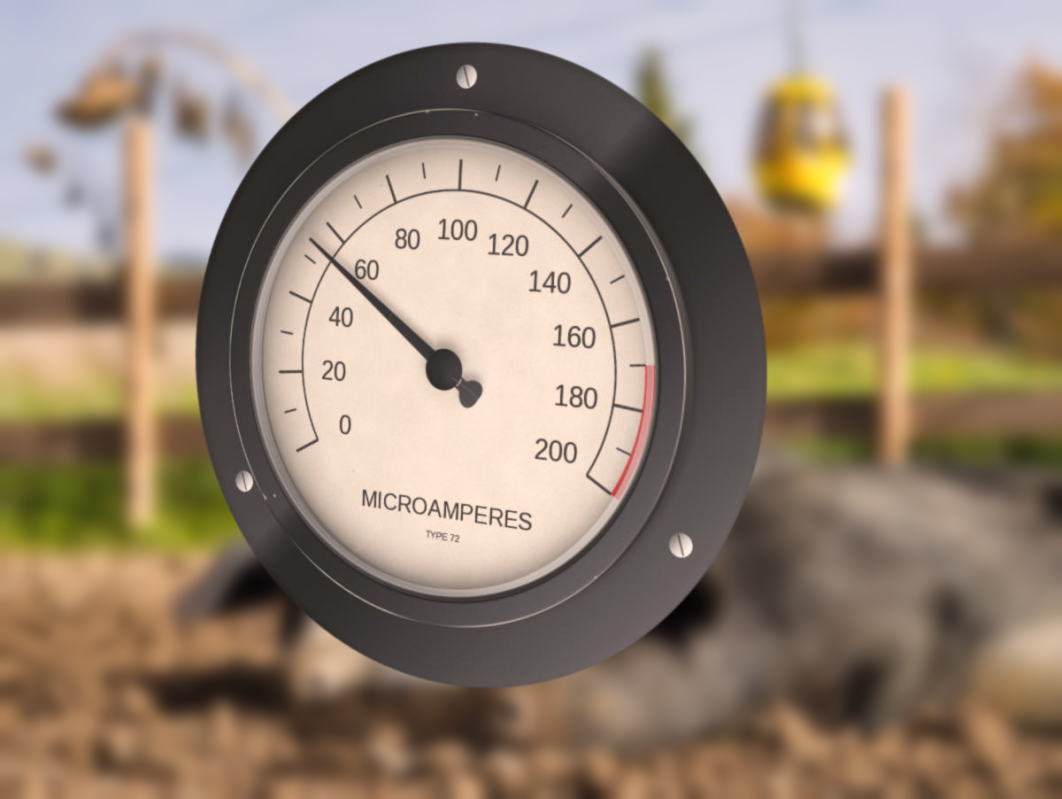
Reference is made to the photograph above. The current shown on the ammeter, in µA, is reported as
55 µA
